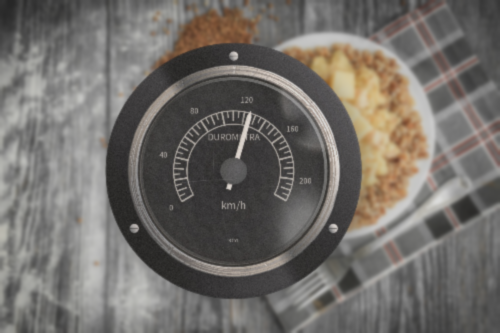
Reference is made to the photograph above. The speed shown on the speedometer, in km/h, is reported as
125 km/h
